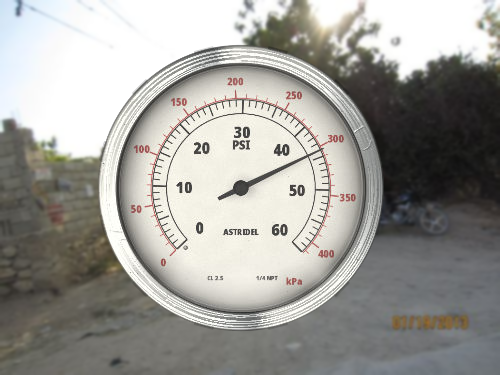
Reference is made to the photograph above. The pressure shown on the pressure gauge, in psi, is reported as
44 psi
